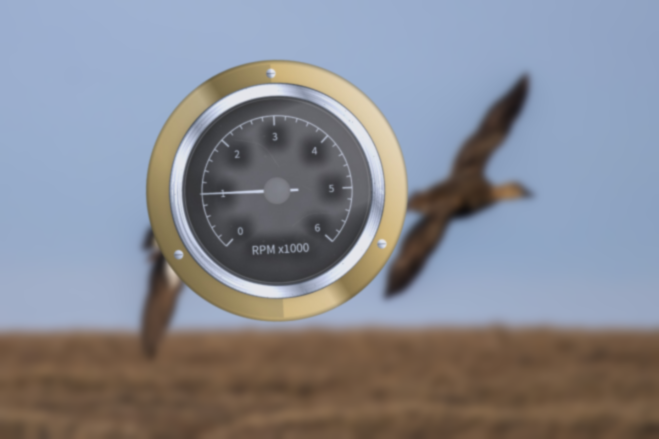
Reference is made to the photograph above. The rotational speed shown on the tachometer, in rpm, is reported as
1000 rpm
